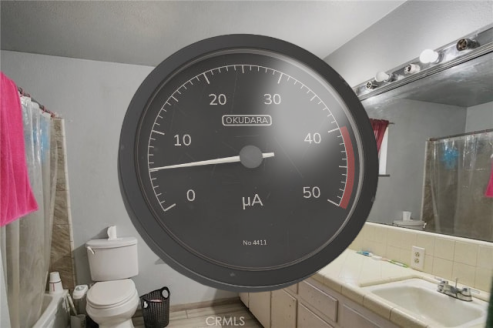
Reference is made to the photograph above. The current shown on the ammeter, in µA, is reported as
5 µA
